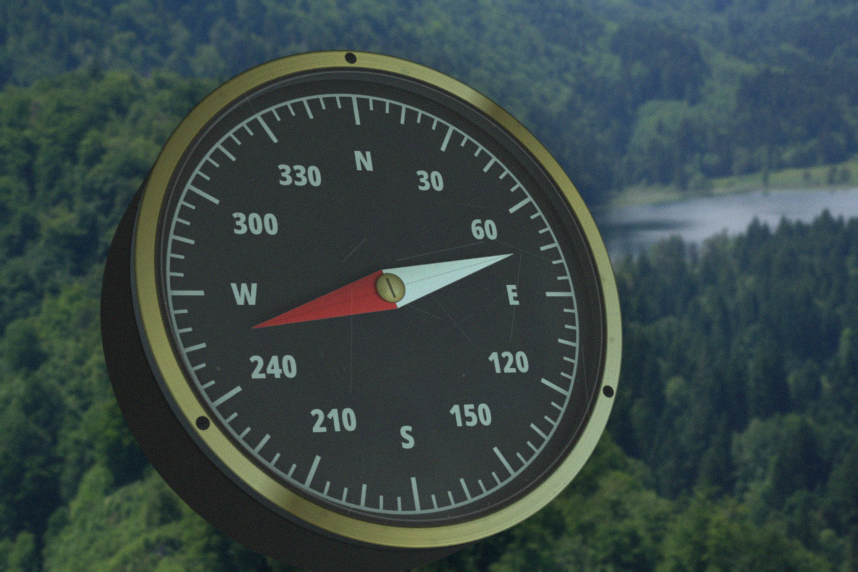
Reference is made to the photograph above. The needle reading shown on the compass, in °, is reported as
255 °
